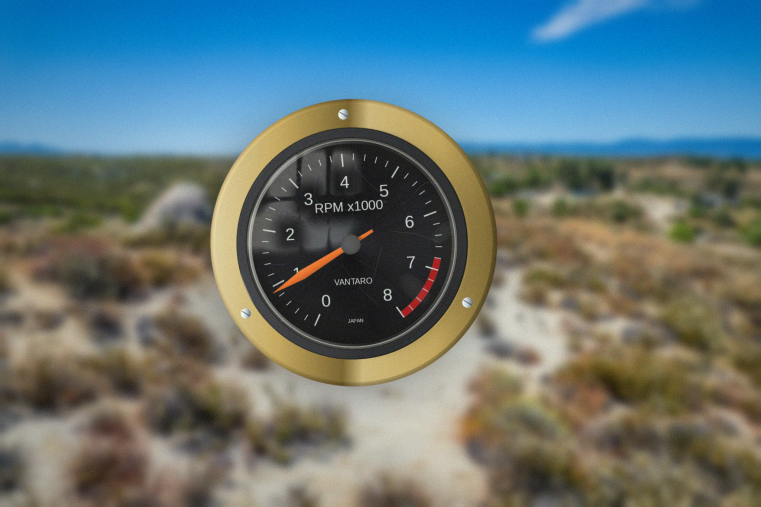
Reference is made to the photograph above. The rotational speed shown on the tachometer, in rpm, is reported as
900 rpm
